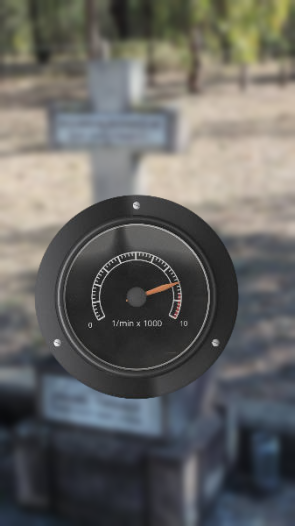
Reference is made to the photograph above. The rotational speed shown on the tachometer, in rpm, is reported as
8000 rpm
